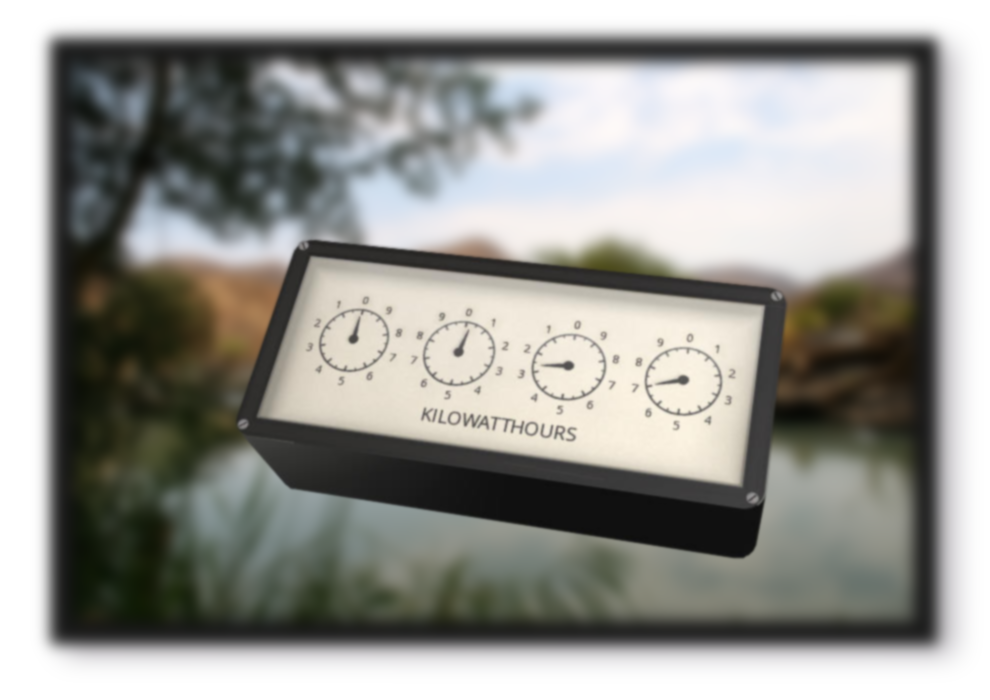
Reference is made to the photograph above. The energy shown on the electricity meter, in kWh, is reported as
27 kWh
